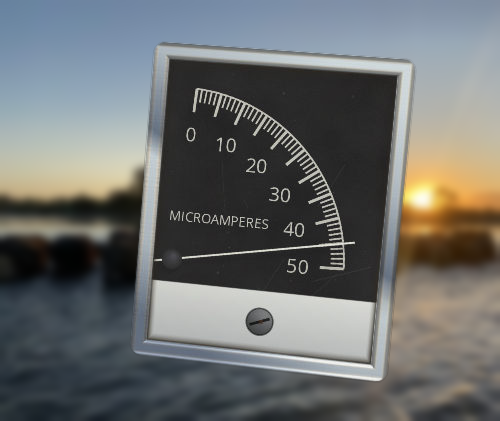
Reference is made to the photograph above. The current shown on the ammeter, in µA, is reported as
45 µA
